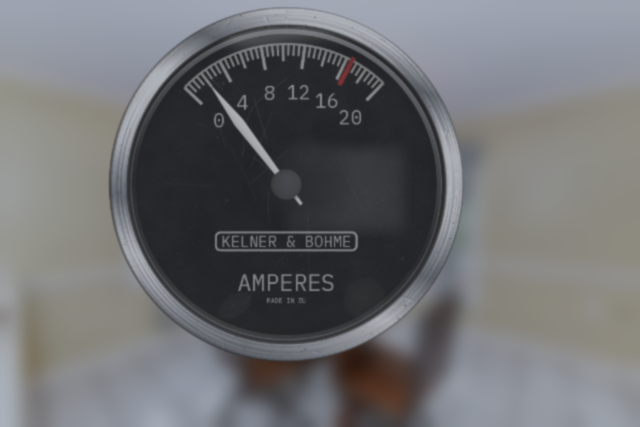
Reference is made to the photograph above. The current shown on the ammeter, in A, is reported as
2 A
